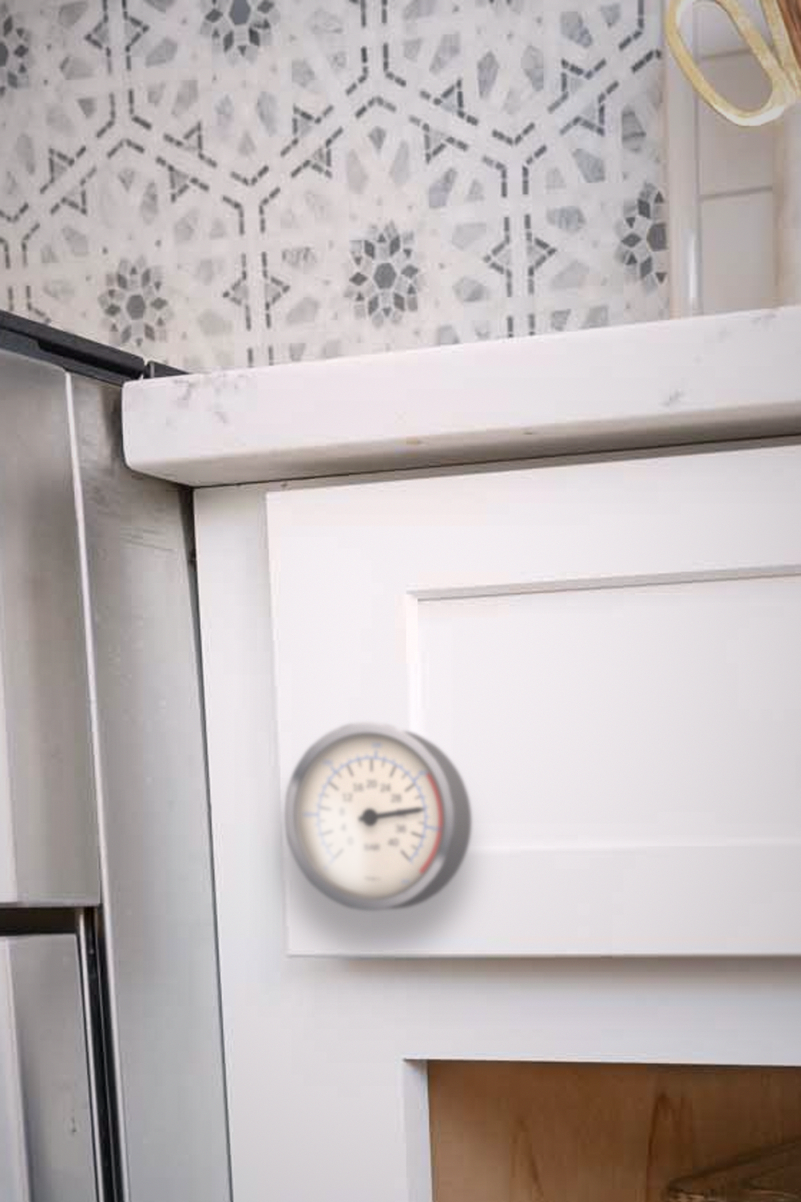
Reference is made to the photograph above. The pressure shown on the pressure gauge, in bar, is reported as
32 bar
